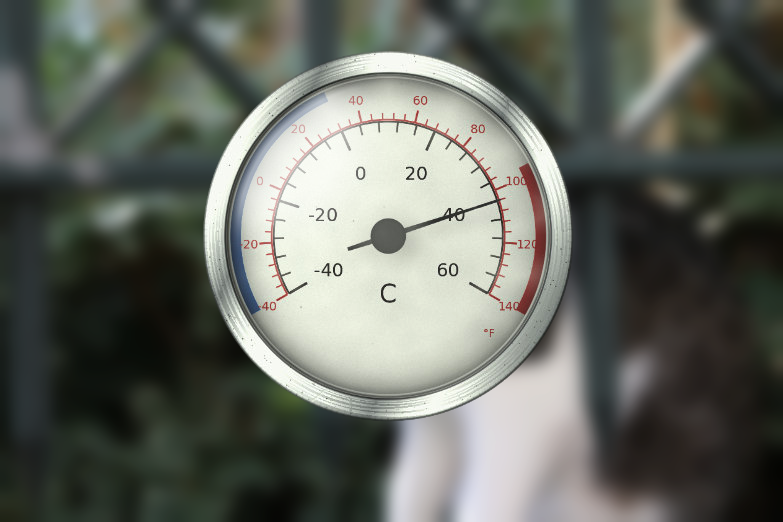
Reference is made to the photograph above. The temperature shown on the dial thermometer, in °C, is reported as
40 °C
